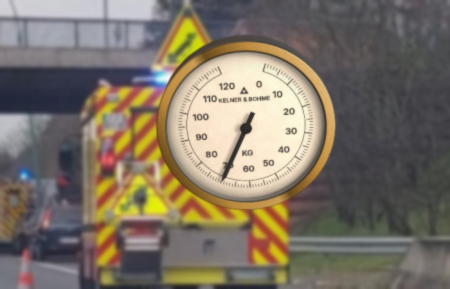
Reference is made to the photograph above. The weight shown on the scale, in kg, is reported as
70 kg
